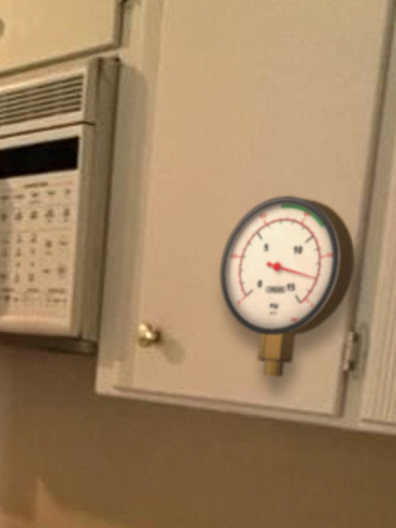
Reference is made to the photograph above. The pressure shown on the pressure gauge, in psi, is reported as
13 psi
